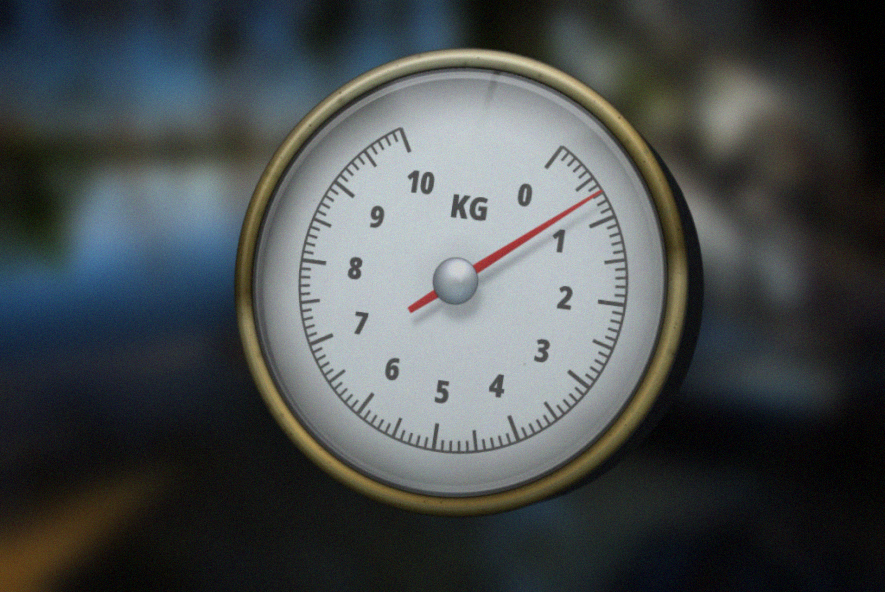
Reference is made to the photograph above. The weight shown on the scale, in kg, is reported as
0.7 kg
